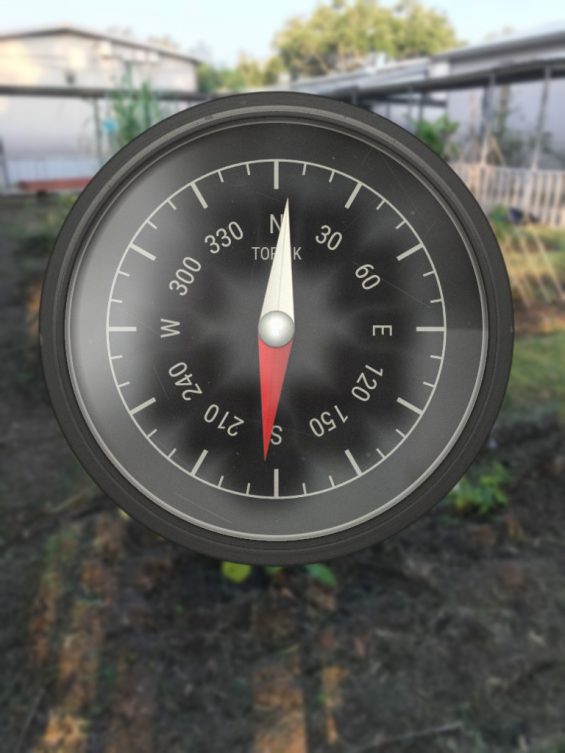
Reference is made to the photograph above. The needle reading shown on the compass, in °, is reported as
185 °
